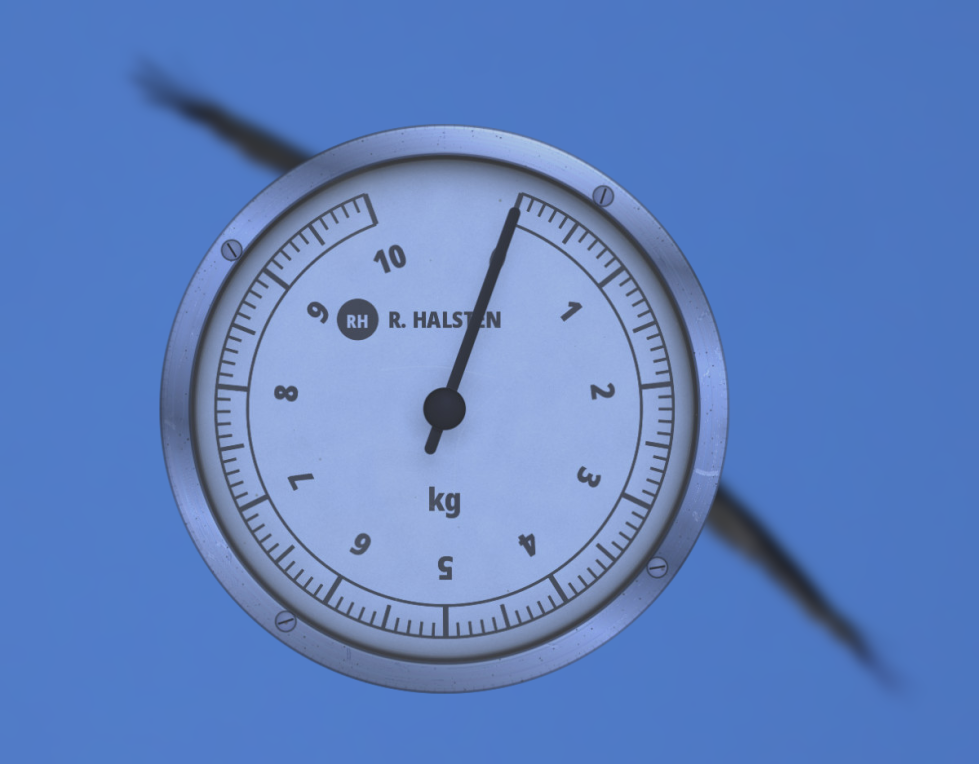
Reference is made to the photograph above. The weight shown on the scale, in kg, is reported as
0 kg
